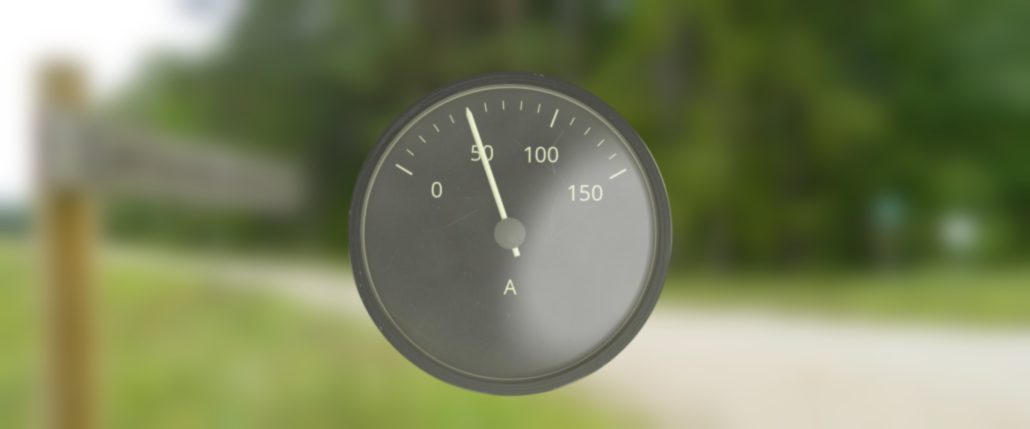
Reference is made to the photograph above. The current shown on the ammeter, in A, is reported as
50 A
